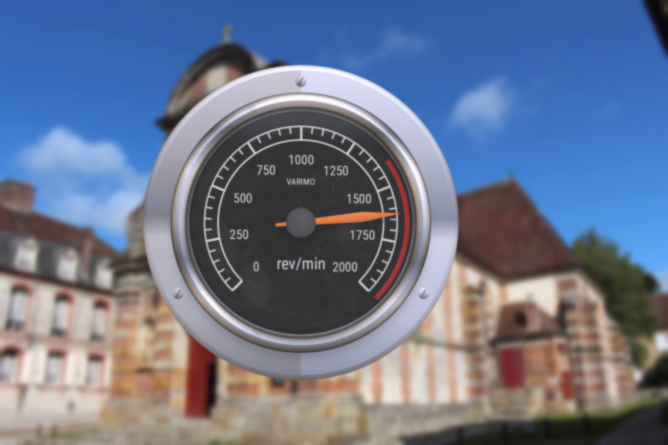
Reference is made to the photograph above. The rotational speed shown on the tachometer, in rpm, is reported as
1625 rpm
